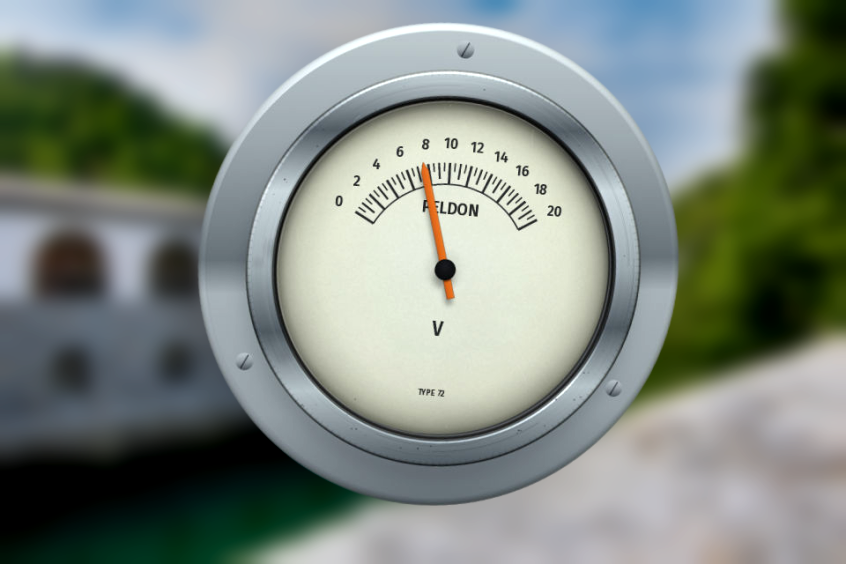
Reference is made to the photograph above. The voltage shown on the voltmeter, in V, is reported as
7.5 V
